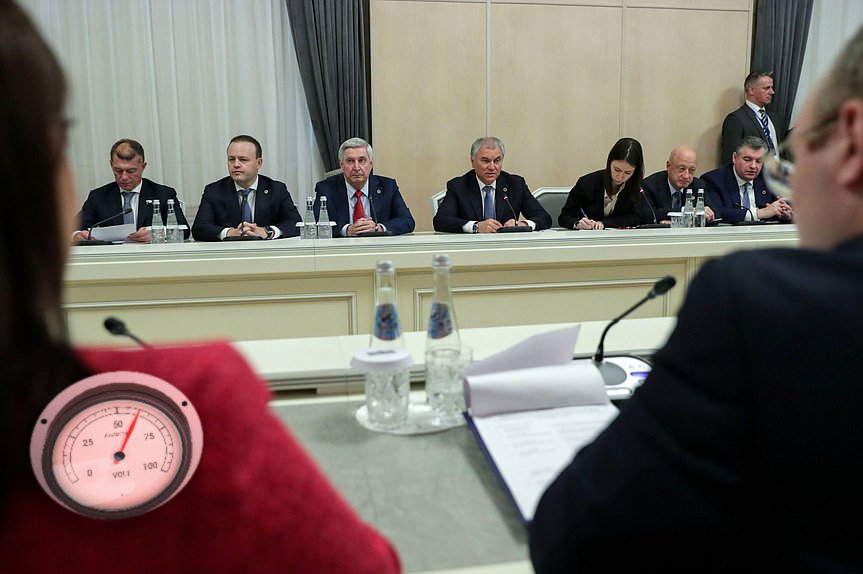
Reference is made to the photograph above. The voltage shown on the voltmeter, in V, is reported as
60 V
